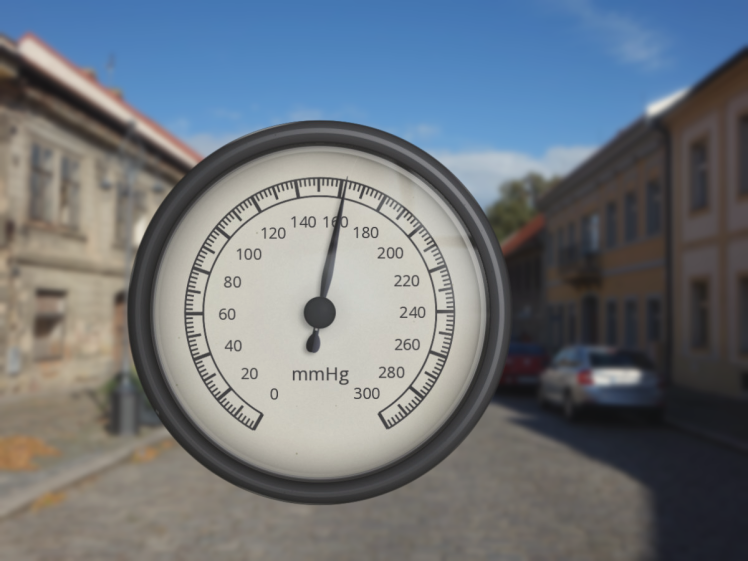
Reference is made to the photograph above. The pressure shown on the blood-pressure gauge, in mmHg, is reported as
162 mmHg
